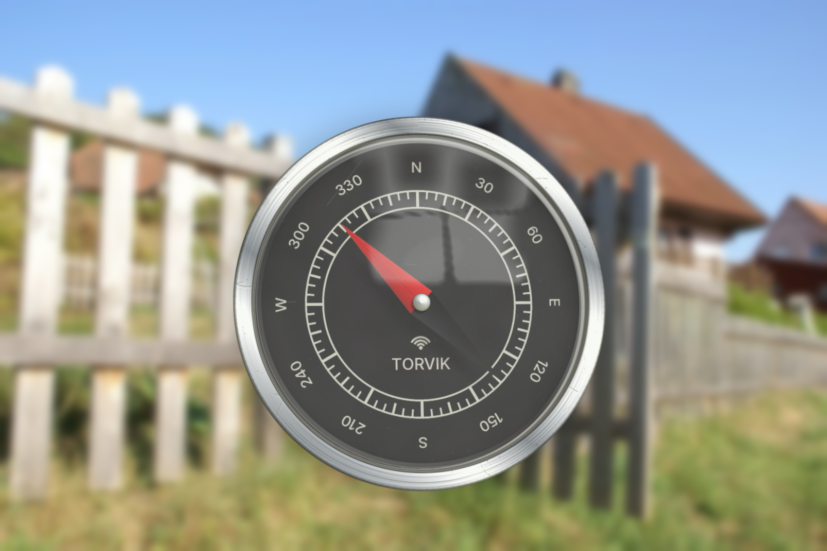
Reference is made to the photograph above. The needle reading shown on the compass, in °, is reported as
315 °
